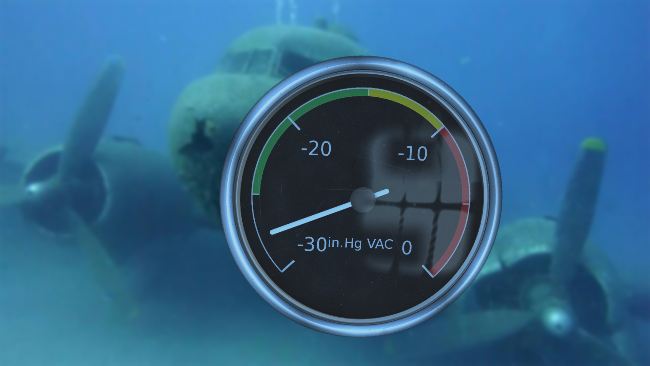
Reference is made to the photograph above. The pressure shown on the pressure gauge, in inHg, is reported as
-27.5 inHg
